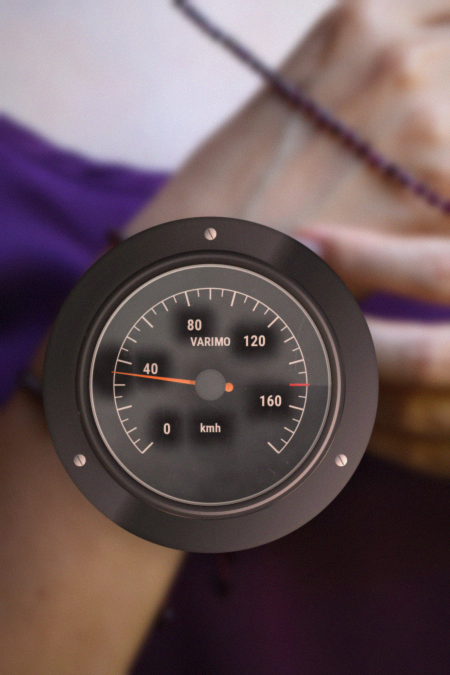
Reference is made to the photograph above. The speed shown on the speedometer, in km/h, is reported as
35 km/h
